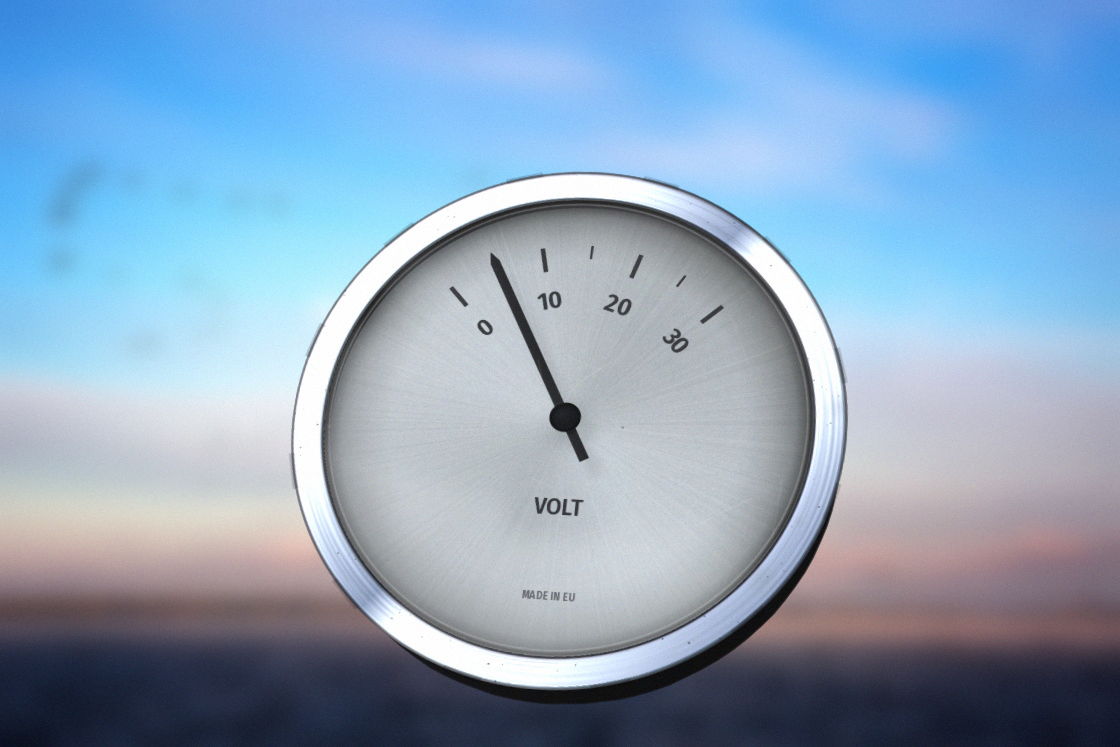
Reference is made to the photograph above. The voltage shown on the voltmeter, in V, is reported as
5 V
